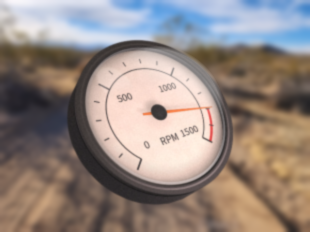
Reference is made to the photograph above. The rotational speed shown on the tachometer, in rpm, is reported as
1300 rpm
